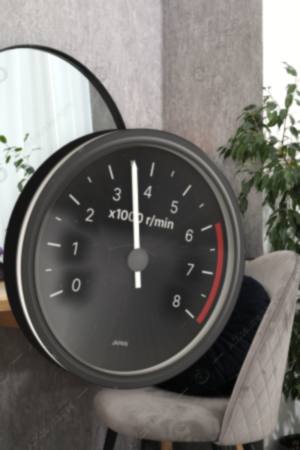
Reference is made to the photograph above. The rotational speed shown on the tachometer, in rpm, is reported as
3500 rpm
